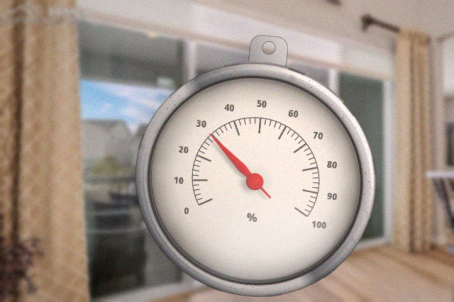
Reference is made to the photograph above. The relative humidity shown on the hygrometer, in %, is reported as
30 %
